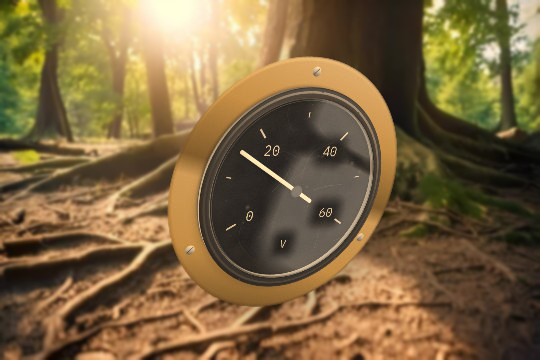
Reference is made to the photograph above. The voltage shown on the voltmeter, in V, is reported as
15 V
